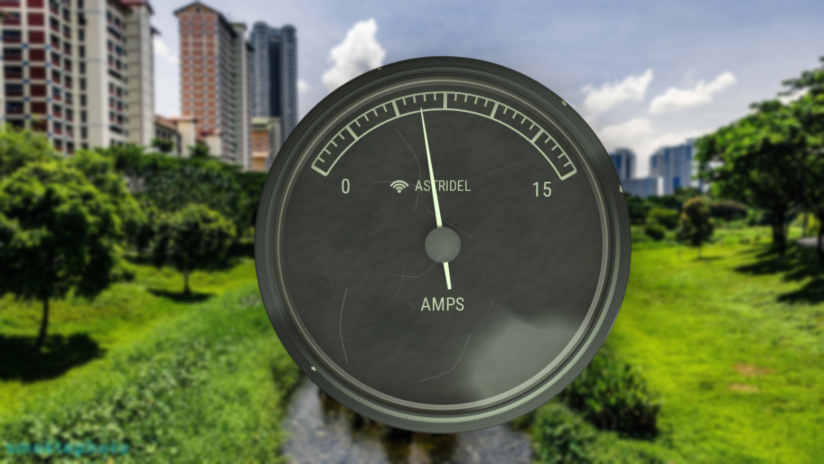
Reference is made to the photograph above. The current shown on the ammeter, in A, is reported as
6.25 A
